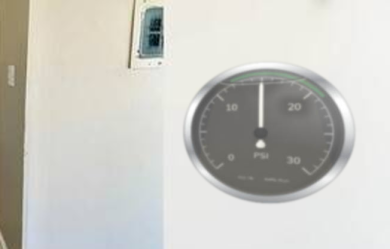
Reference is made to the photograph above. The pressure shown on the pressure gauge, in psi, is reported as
15 psi
